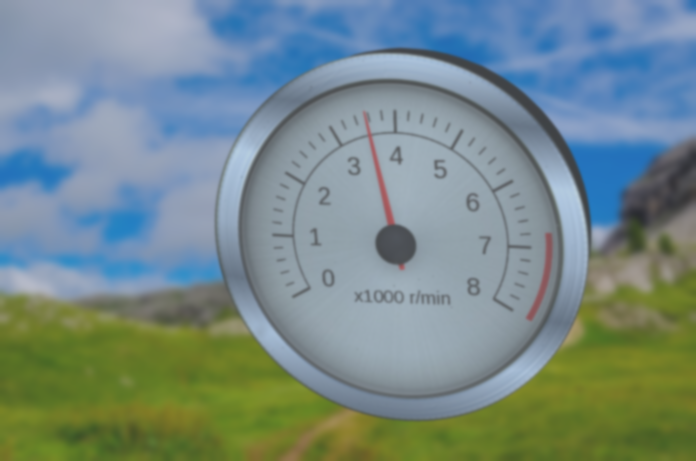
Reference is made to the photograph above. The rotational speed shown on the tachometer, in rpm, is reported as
3600 rpm
